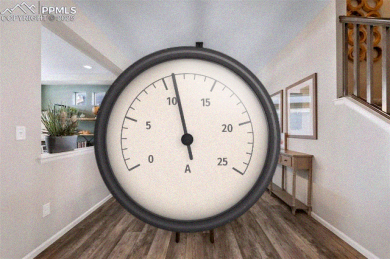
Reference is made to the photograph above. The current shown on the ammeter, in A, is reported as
11 A
